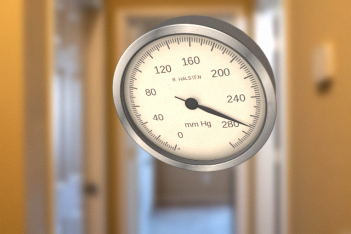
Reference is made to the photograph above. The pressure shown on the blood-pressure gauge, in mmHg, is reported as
270 mmHg
